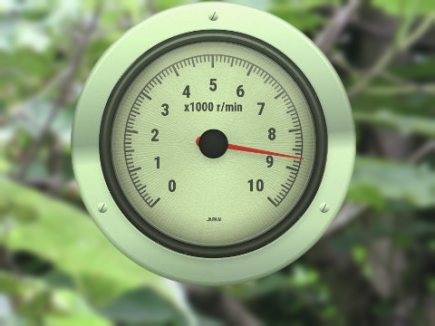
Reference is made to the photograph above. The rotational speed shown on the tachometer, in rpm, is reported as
8700 rpm
